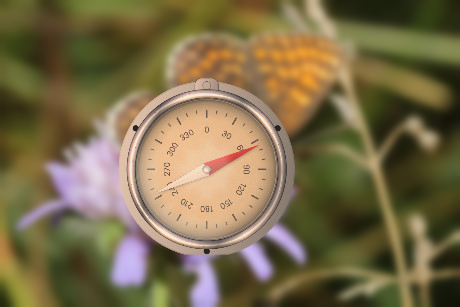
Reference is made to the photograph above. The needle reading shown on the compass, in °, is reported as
65 °
